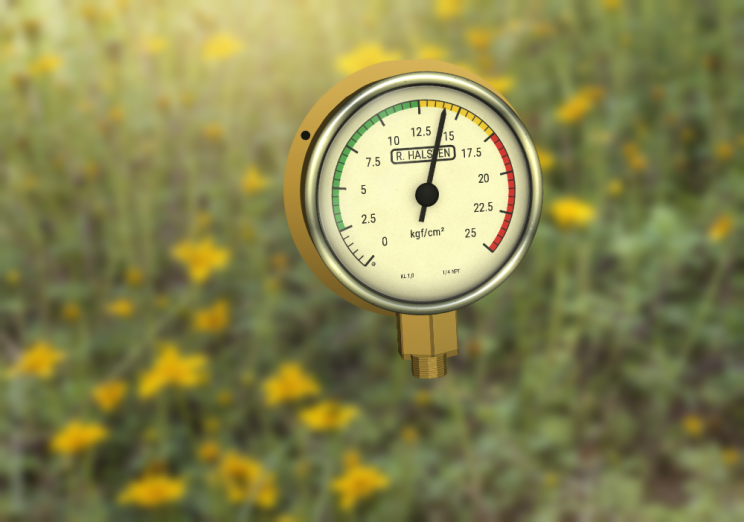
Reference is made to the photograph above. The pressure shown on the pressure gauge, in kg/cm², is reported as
14 kg/cm²
